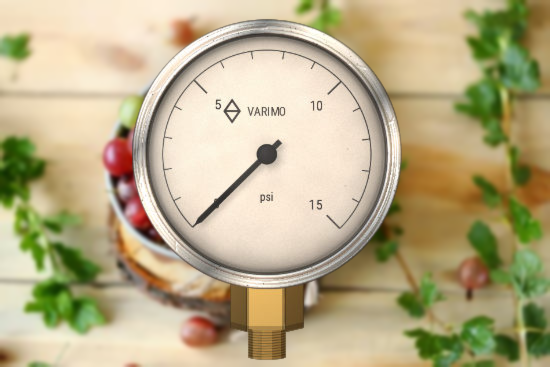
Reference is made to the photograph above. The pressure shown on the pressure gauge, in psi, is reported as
0 psi
